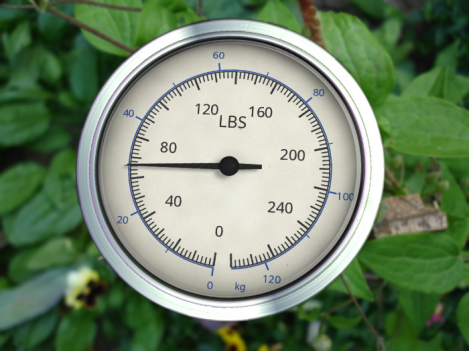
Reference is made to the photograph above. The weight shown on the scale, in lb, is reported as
66 lb
